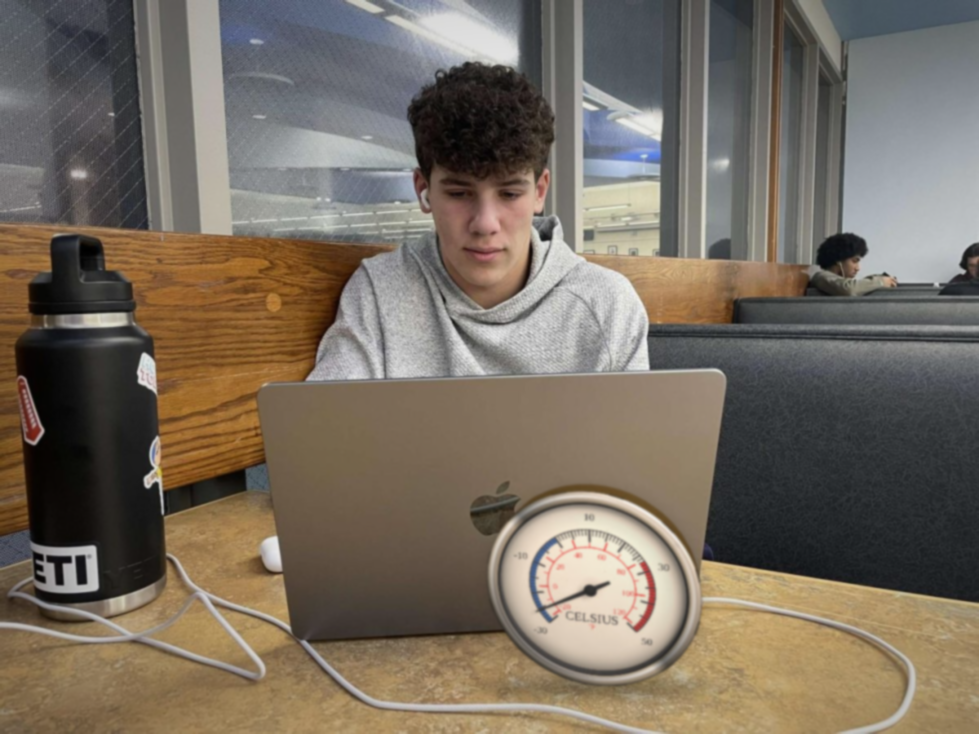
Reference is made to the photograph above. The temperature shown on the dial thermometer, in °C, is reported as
-25 °C
